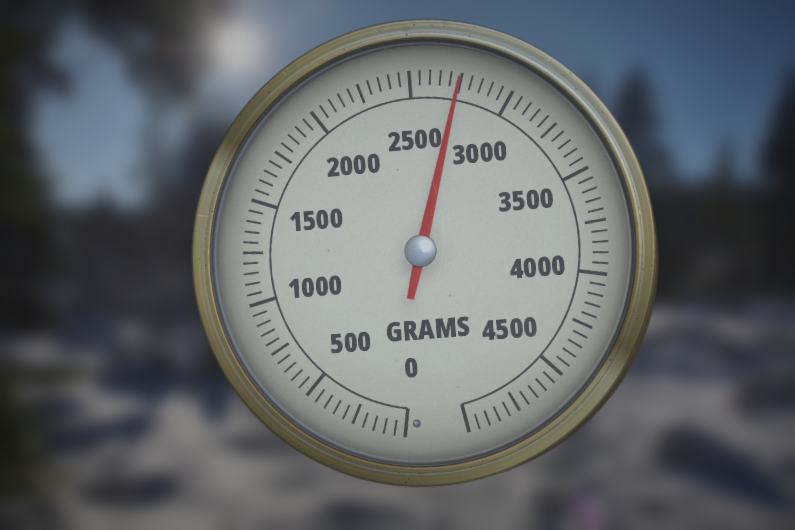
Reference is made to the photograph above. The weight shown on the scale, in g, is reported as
2750 g
